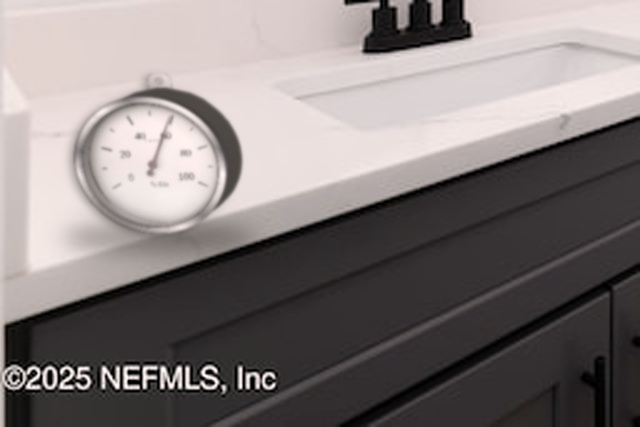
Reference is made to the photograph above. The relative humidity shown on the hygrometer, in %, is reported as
60 %
